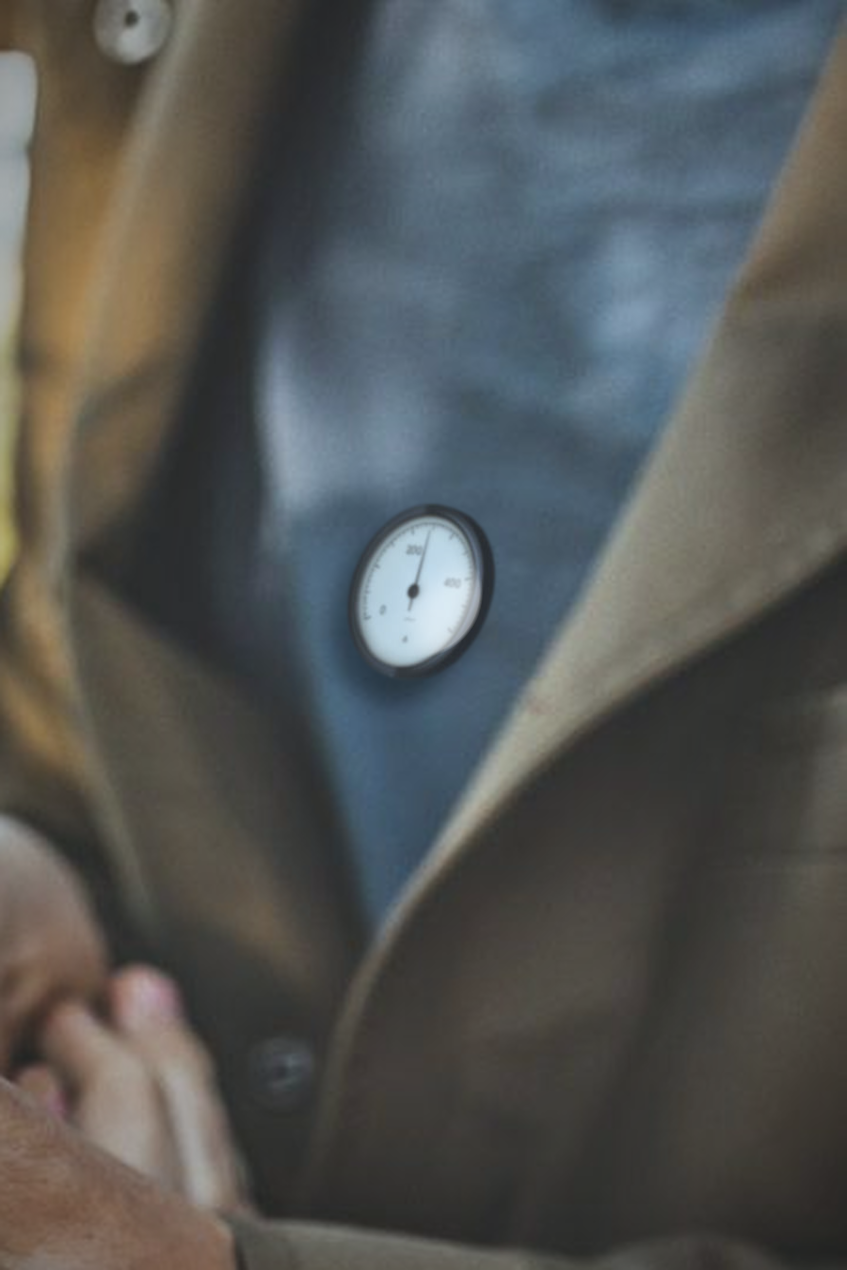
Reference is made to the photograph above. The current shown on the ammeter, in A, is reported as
250 A
